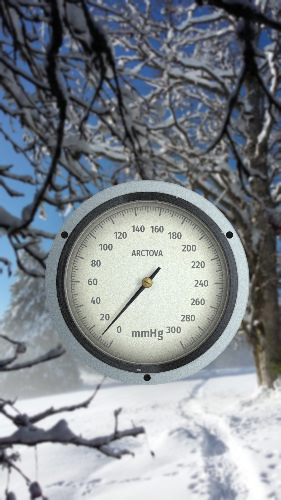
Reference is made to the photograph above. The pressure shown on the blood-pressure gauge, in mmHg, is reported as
10 mmHg
